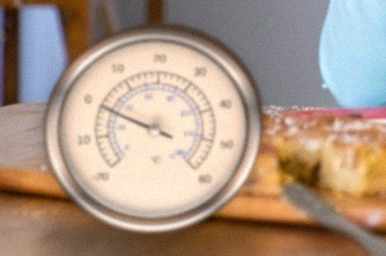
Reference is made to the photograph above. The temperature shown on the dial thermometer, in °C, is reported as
0 °C
